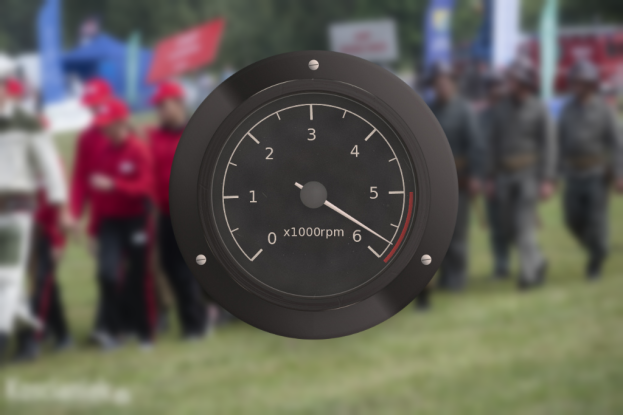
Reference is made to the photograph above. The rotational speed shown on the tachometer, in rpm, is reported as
5750 rpm
